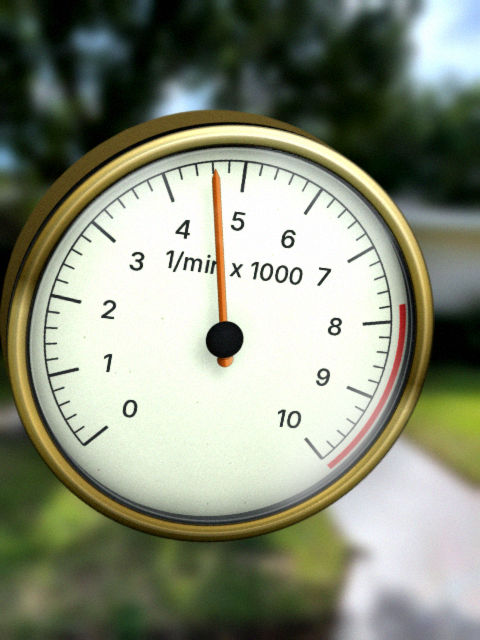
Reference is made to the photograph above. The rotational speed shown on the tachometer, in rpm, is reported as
4600 rpm
